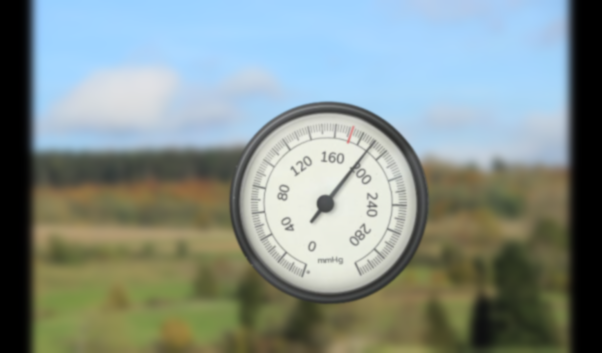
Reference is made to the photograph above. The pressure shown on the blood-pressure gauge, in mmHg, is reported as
190 mmHg
